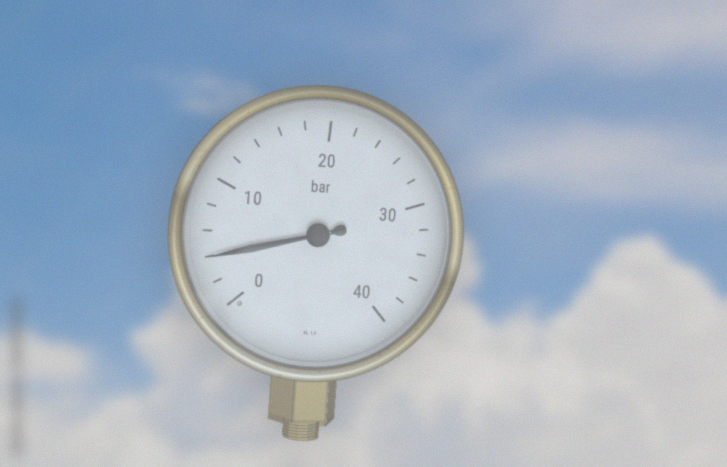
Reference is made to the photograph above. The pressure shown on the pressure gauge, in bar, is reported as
4 bar
